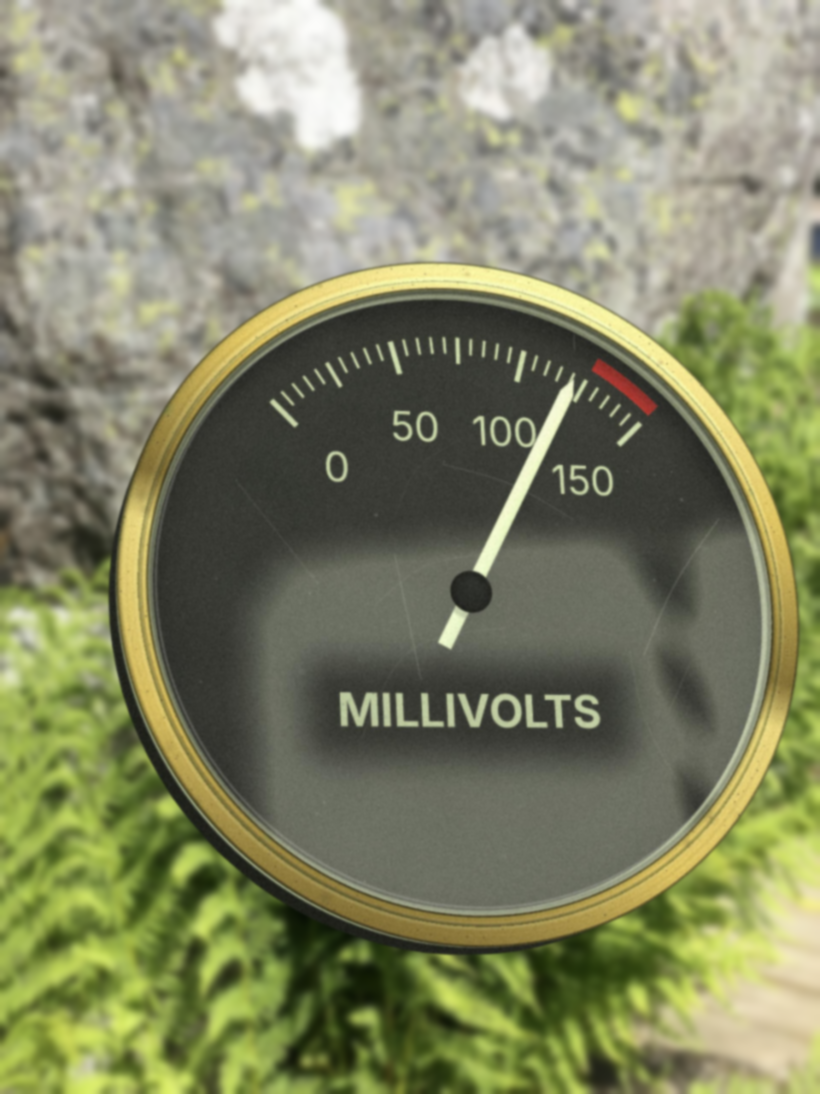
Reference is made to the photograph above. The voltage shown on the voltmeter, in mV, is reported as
120 mV
